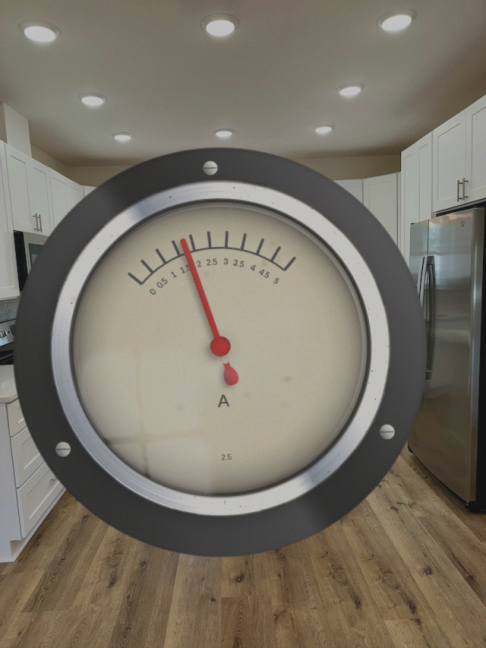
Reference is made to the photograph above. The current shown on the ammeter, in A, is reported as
1.75 A
